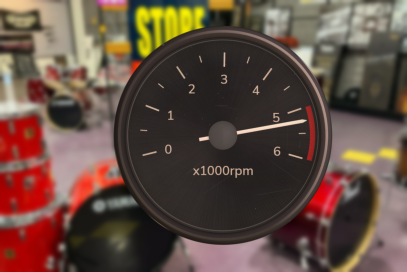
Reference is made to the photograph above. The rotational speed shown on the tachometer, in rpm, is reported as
5250 rpm
